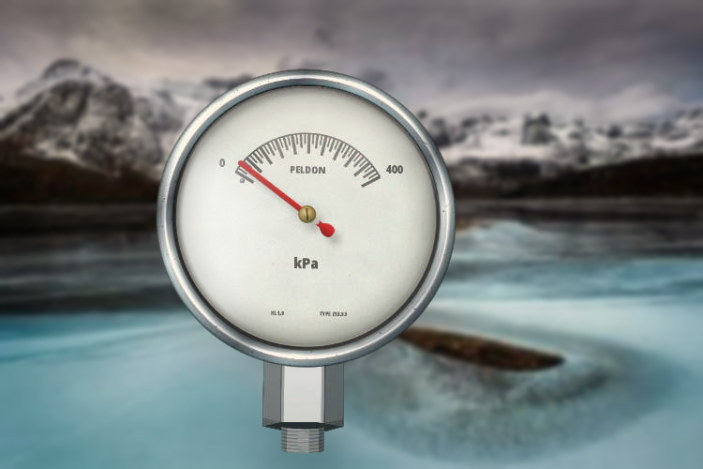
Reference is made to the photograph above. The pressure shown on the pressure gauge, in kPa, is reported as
20 kPa
